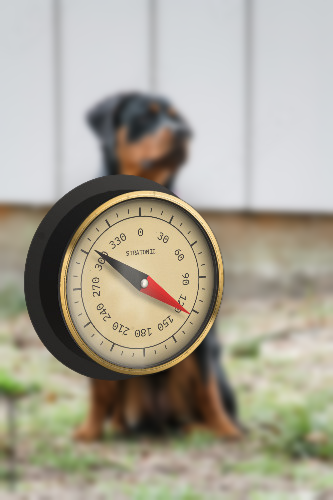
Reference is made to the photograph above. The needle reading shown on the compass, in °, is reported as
125 °
